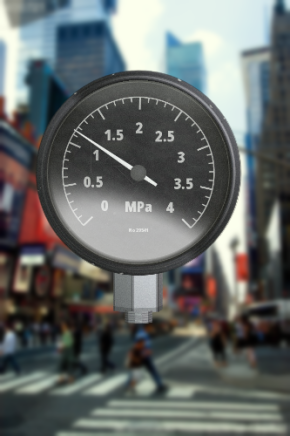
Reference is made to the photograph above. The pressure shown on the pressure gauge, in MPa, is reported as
1.15 MPa
